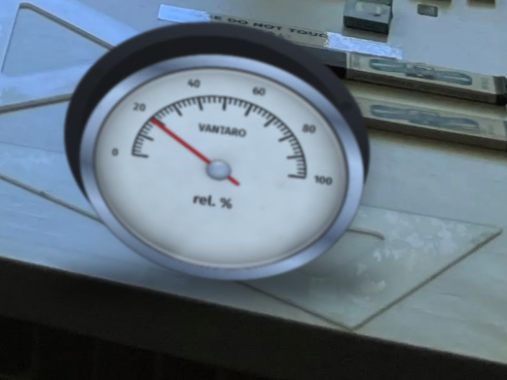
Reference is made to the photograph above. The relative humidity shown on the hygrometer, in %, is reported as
20 %
